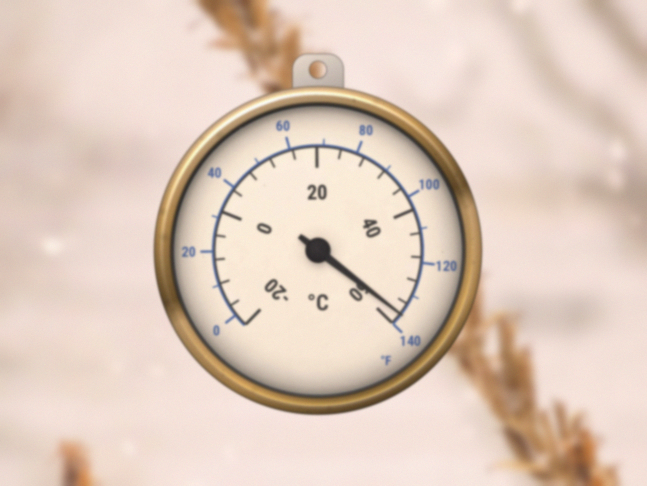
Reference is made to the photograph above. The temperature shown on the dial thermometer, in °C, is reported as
58 °C
